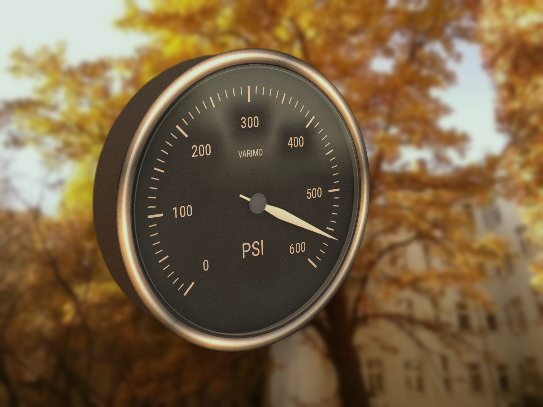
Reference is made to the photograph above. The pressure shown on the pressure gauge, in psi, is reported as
560 psi
